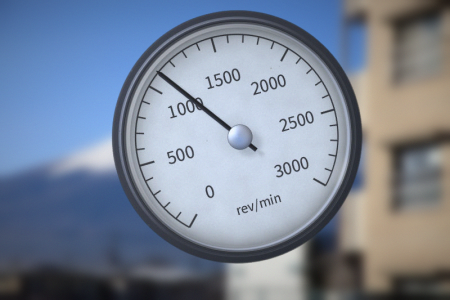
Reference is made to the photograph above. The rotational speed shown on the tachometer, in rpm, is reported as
1100 rpm
